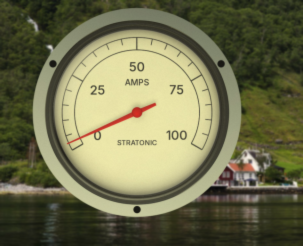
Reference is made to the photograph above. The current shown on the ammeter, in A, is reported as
2.5 A
